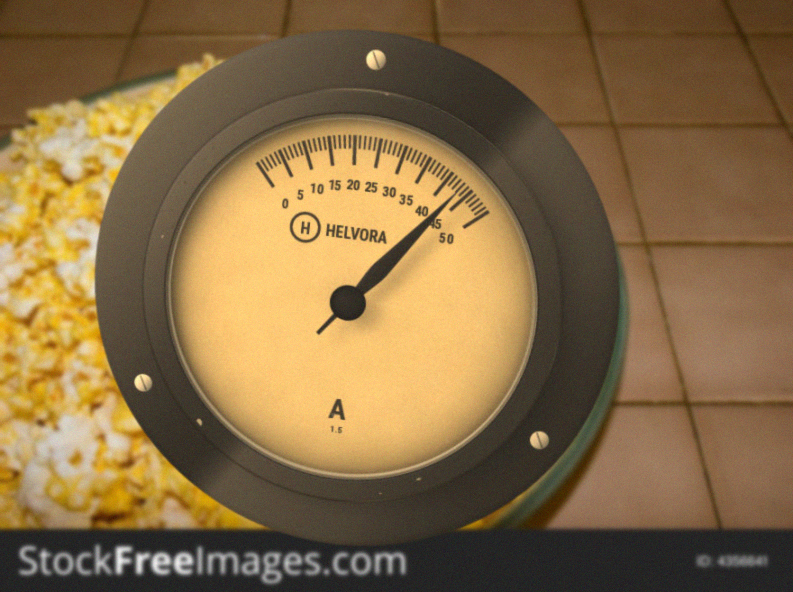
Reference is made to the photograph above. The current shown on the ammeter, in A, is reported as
43 A
